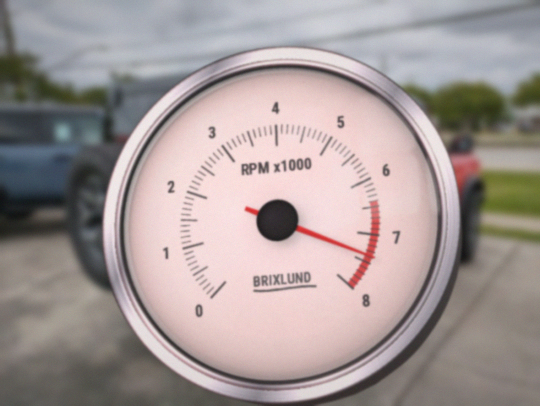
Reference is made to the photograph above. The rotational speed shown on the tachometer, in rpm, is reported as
7400 rpm
